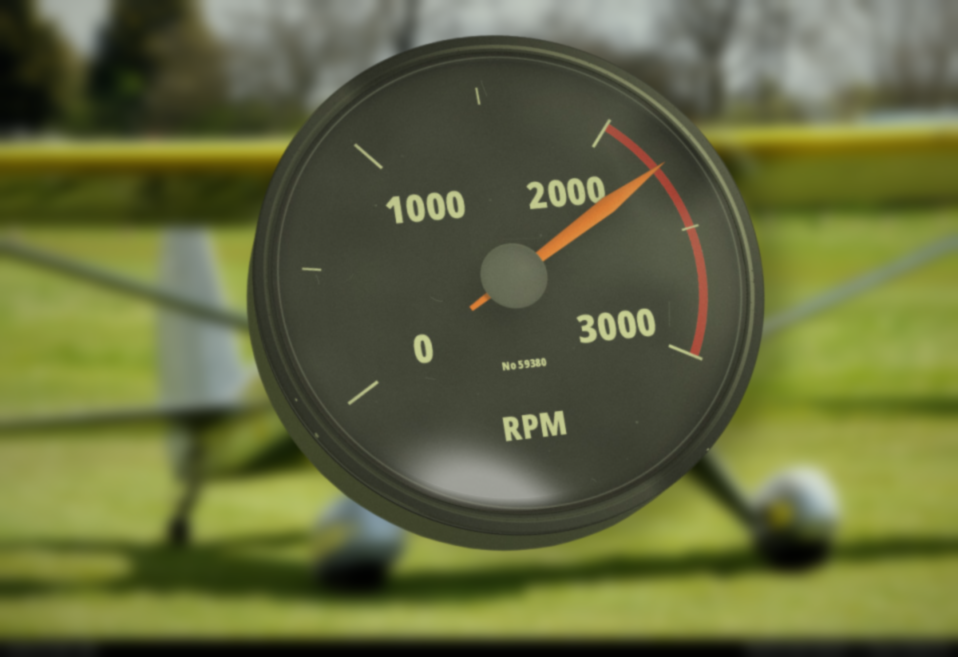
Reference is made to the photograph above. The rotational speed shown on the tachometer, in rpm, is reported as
2250 rpm
